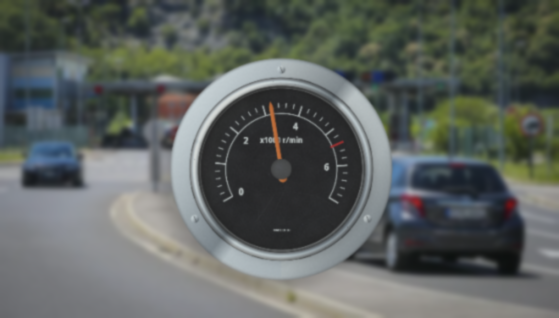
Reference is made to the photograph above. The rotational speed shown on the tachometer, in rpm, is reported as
3200 rpm
